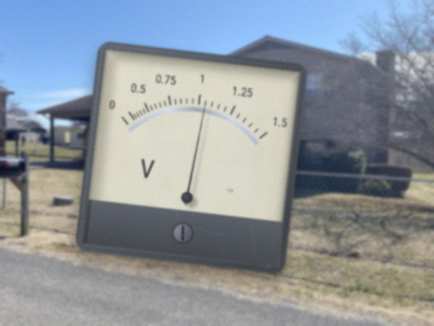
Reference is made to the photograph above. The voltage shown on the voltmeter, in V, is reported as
1.05 V
